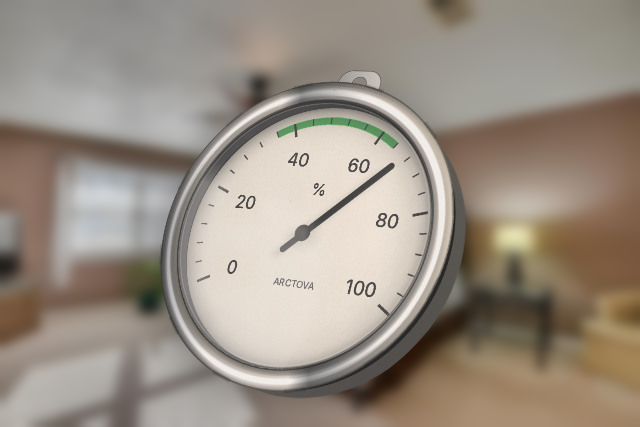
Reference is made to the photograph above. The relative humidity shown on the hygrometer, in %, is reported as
68 %
